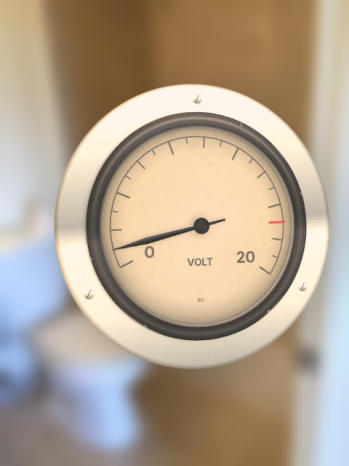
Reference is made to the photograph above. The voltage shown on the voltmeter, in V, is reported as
1 V
